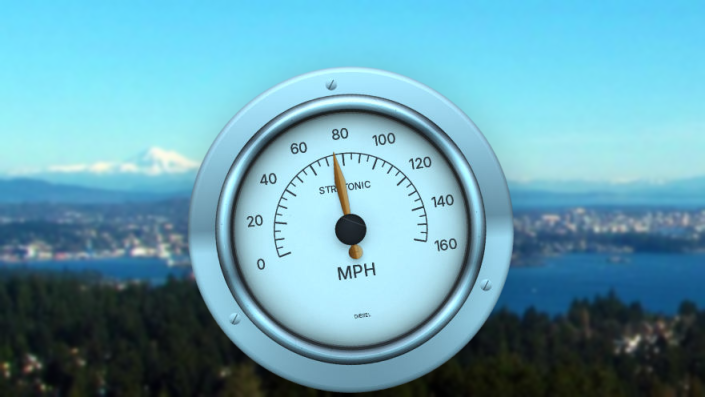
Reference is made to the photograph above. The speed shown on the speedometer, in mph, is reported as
75 mph
